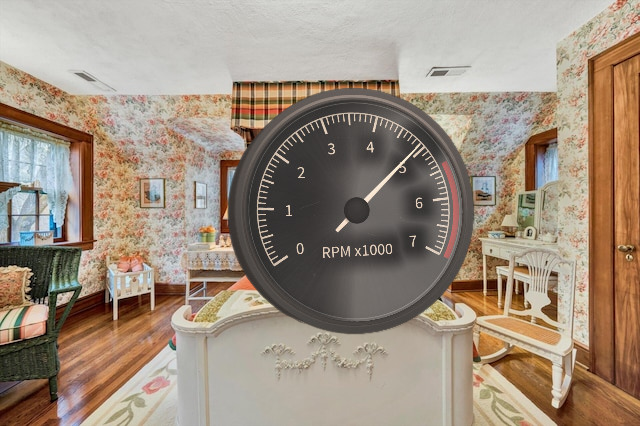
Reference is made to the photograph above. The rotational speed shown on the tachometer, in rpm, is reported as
4900 rpm
